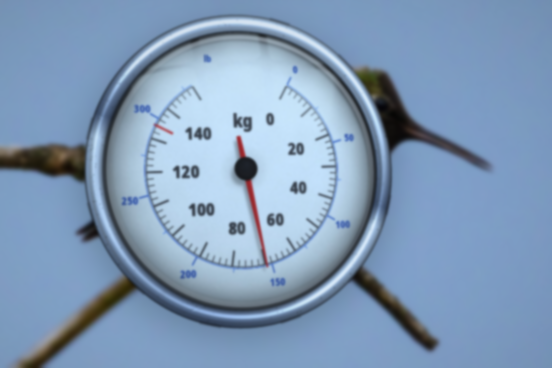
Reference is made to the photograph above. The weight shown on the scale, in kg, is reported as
70 kg
